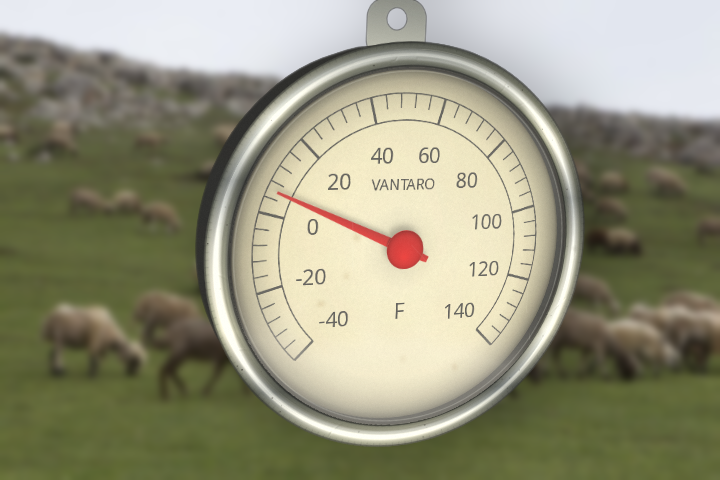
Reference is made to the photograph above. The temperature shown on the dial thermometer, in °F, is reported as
6 °F
